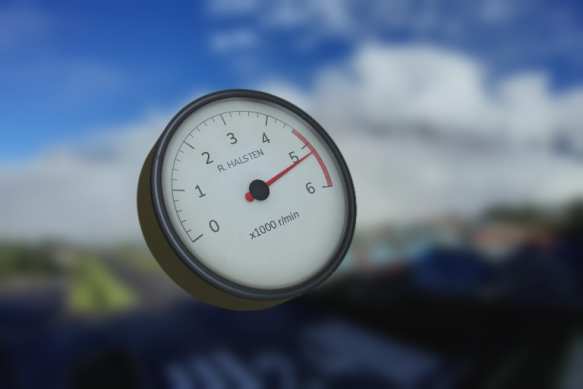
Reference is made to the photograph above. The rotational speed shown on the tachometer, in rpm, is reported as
5200 rpm
